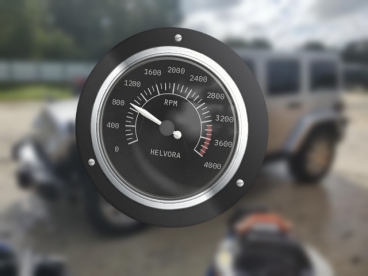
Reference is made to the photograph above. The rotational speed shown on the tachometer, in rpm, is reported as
900 rpm
